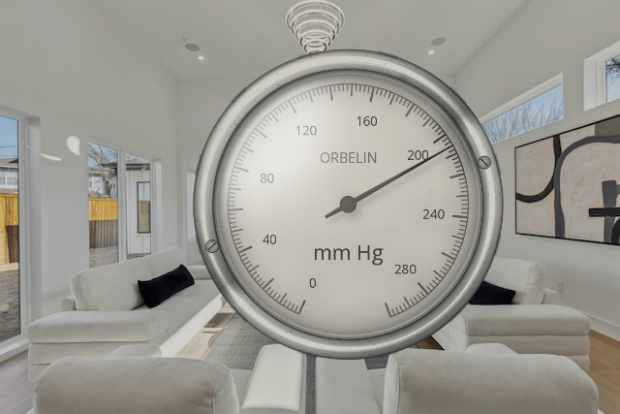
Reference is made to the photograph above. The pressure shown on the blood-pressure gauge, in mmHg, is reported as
206 mmHg
